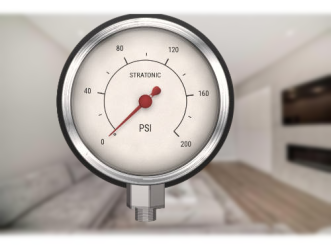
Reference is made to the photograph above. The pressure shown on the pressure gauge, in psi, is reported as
0 psi
